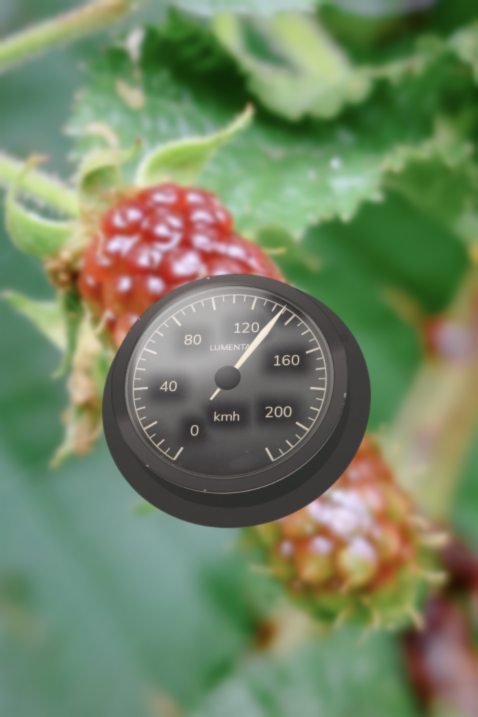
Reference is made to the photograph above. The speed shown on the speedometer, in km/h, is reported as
135 km/h
